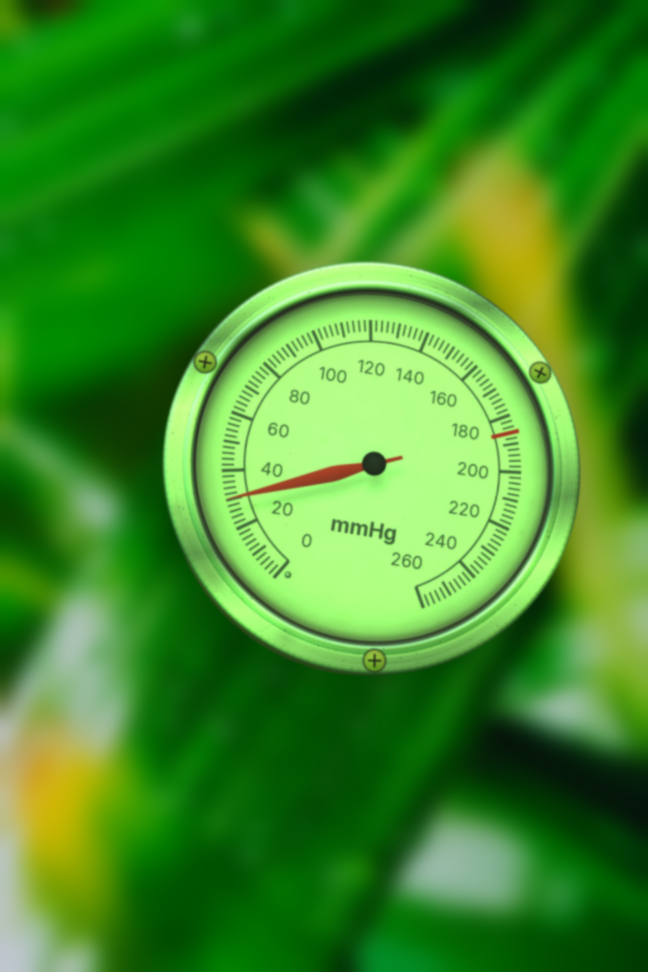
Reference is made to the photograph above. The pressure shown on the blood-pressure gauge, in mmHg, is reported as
30 mmHg
